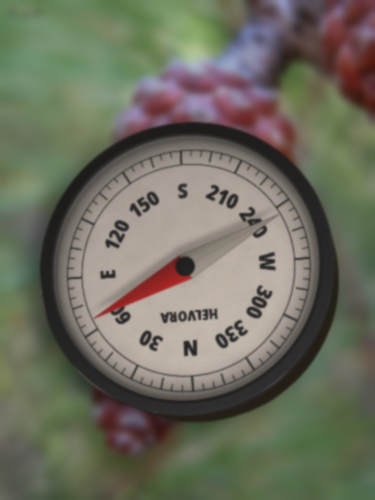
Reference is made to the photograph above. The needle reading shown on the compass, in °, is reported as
65 °
